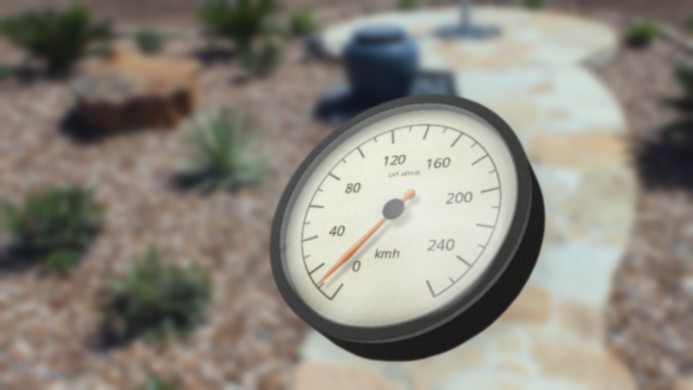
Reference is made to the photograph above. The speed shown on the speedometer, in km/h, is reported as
10 km/h
